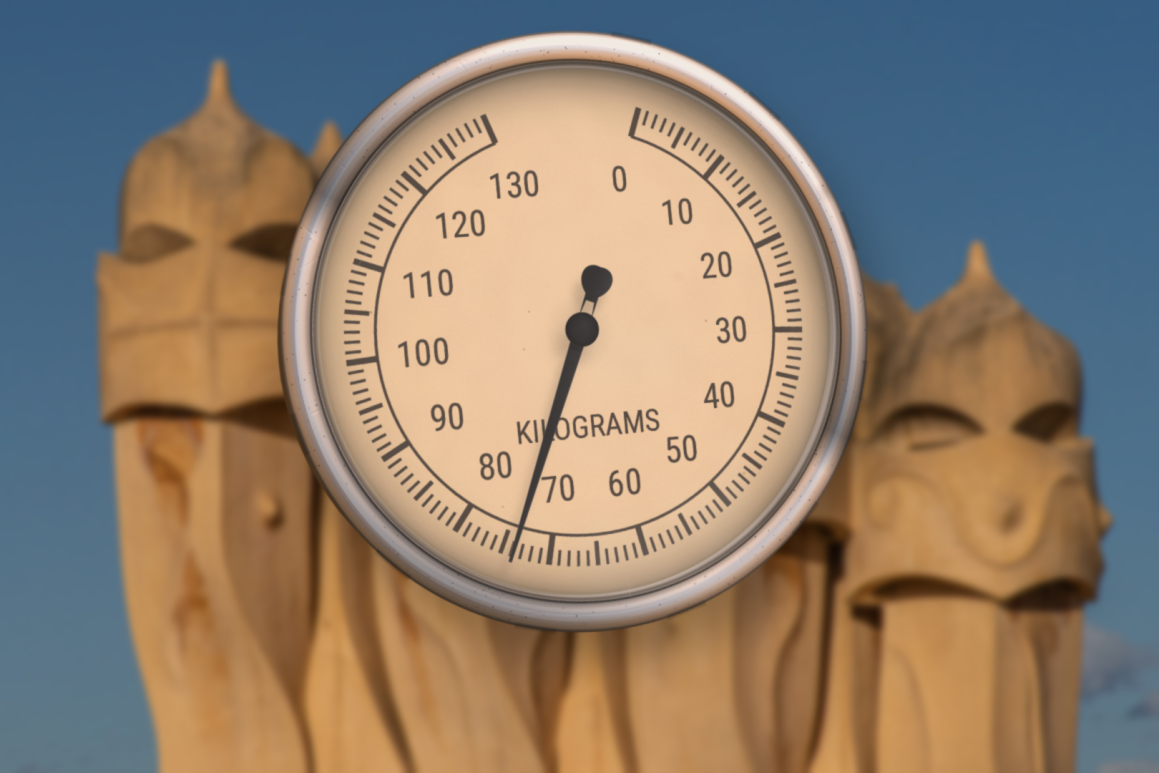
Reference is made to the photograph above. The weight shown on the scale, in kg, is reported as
74 kg
